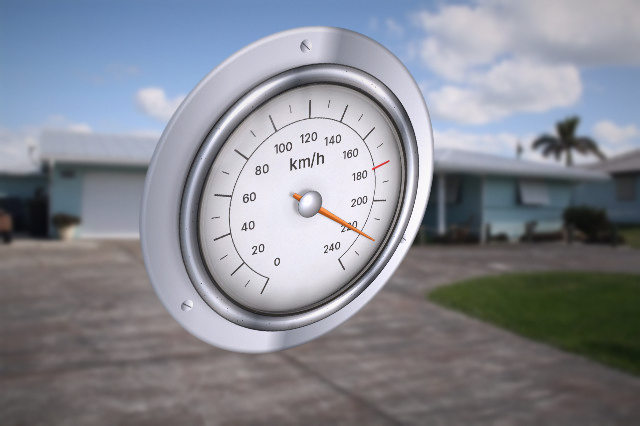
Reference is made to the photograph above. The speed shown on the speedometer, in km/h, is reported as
220 km/h
